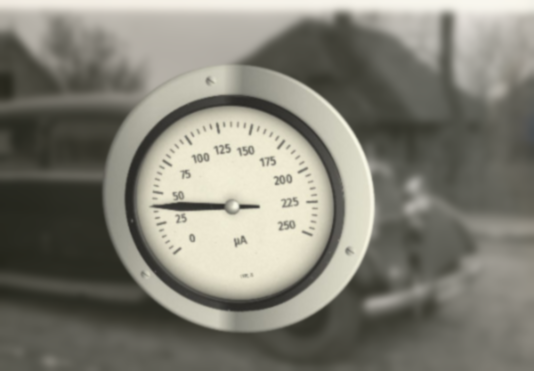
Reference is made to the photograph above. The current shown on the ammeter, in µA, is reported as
40 µA
